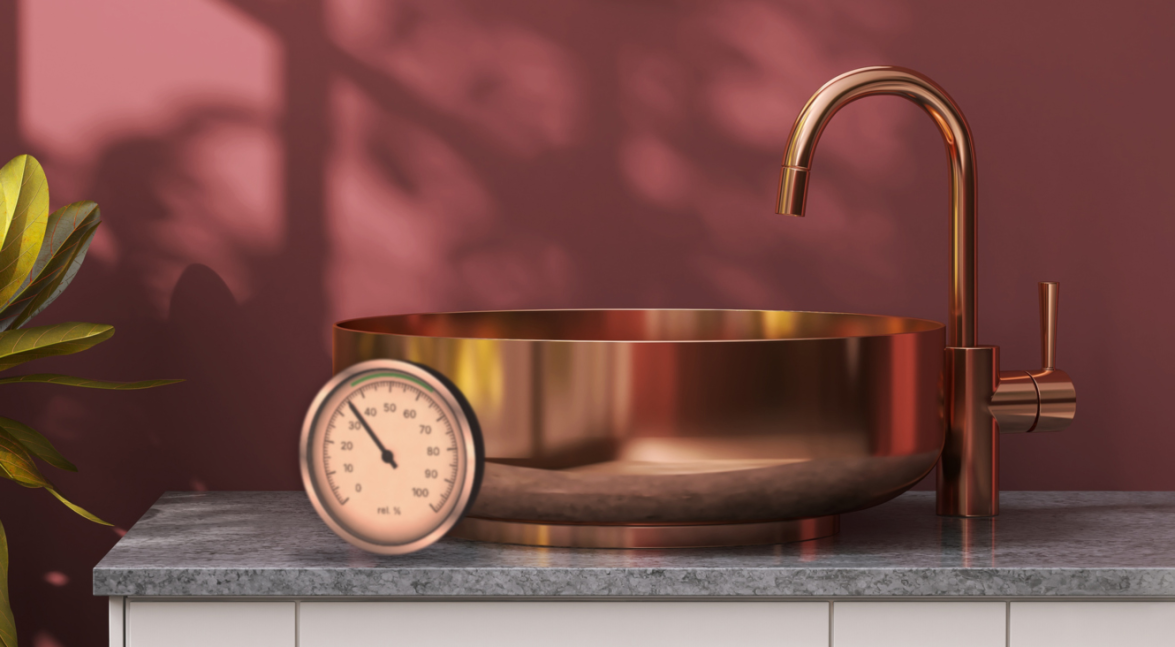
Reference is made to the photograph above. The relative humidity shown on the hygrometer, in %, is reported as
35 %
